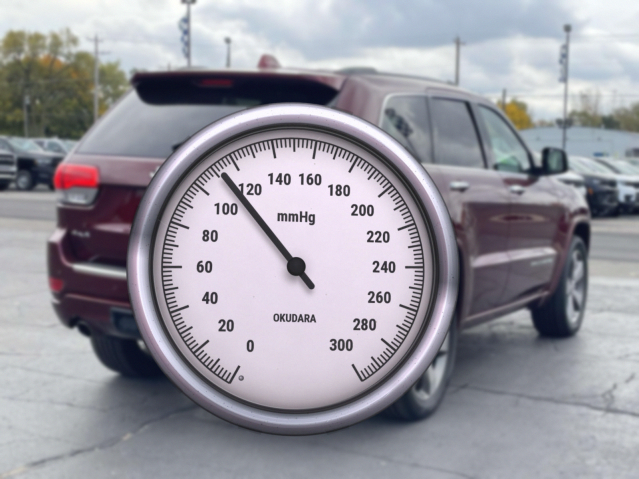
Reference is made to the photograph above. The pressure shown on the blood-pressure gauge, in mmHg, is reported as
112 mmHg
